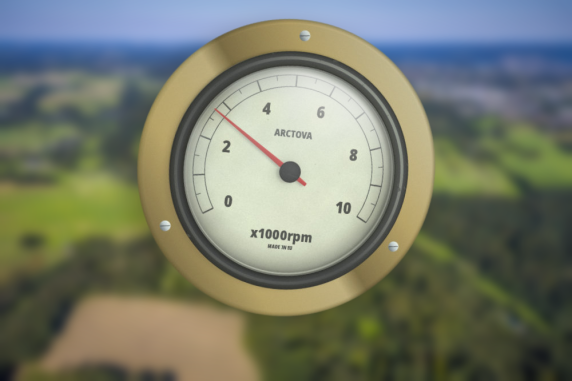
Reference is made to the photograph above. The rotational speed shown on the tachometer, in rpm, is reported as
2750 rpm
